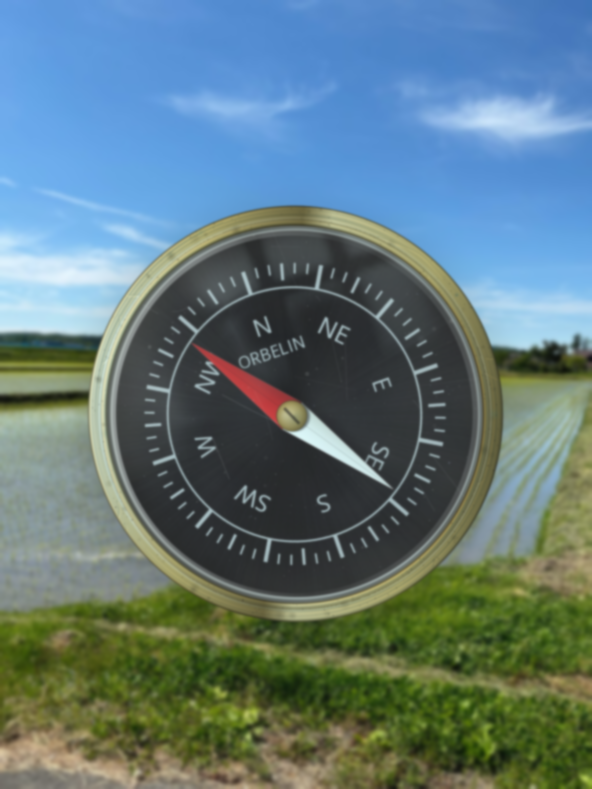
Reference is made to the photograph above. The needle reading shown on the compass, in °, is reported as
325 °
